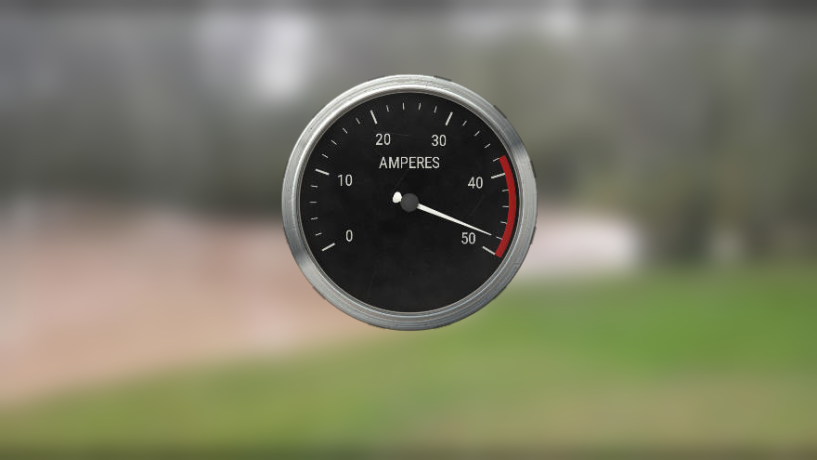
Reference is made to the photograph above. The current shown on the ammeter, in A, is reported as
48 A
